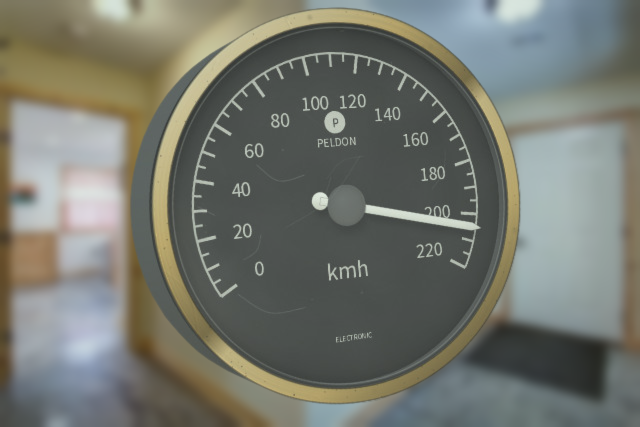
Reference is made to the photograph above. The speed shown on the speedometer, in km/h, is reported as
205 km/h
